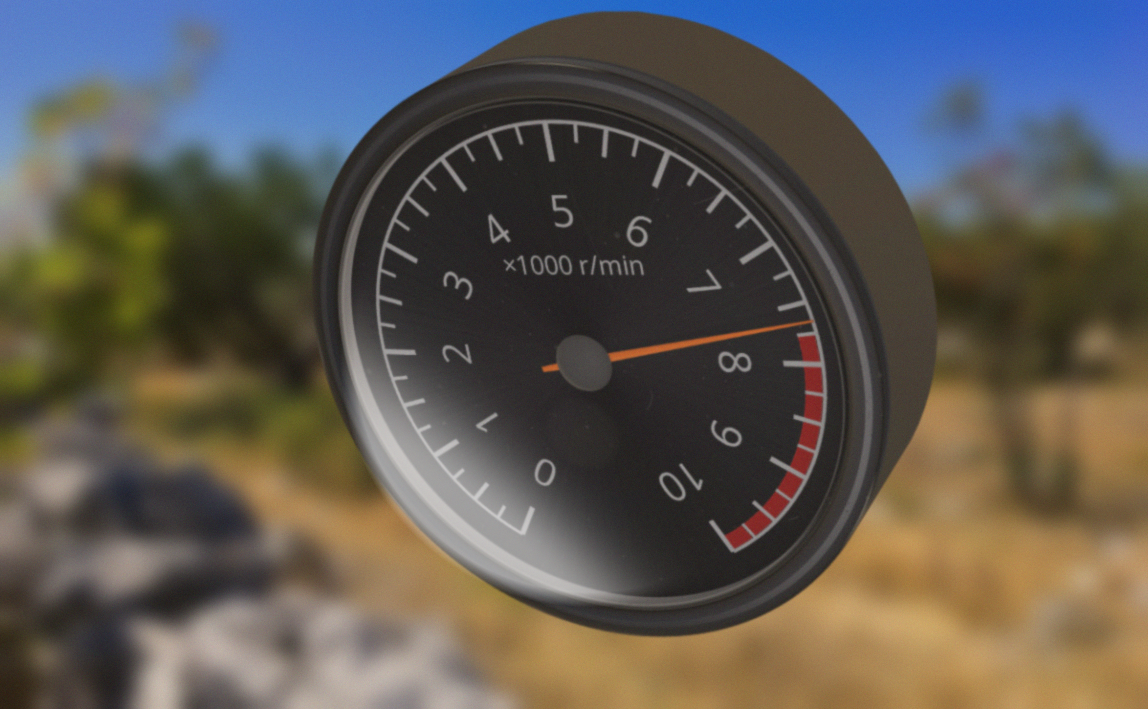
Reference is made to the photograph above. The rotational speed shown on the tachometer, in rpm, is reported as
7625 rpm
